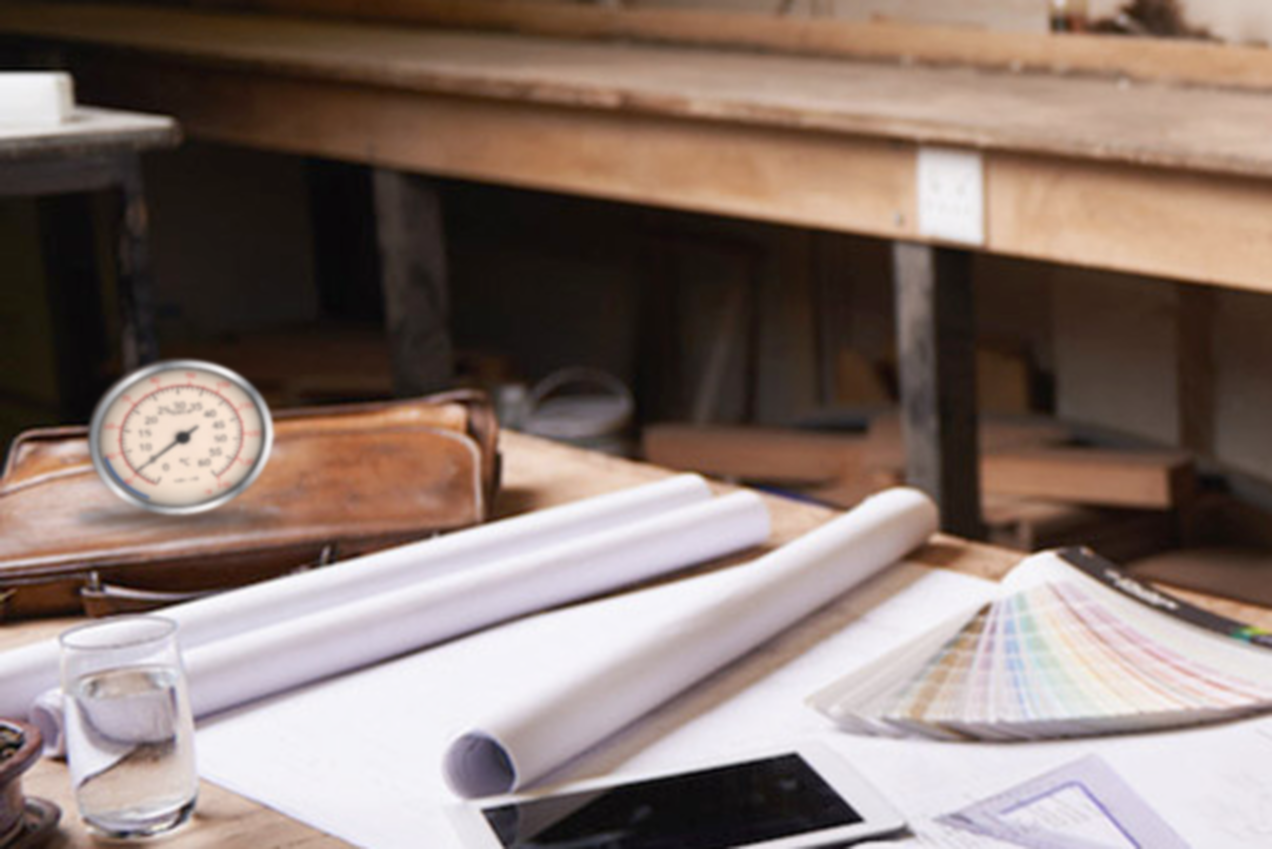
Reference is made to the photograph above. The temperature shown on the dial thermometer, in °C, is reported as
5 °C
